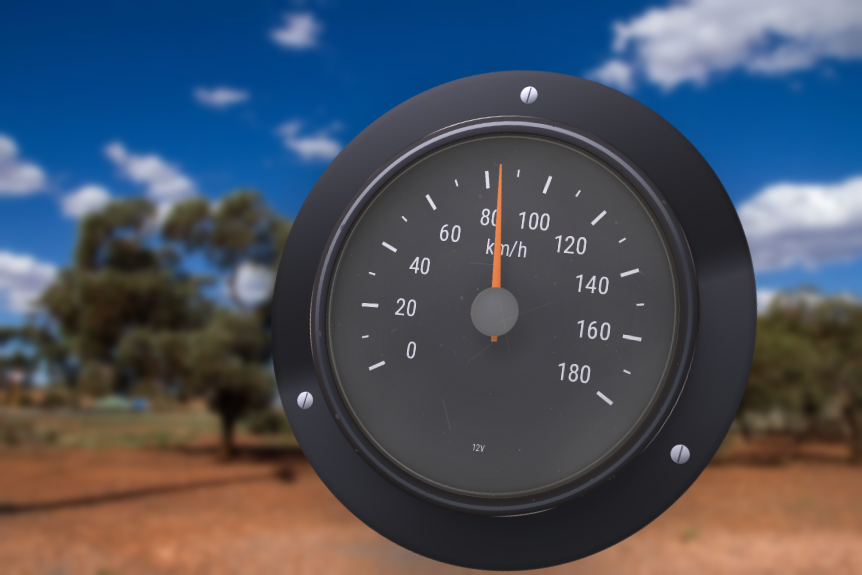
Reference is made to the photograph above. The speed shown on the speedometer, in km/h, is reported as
85 km/h
